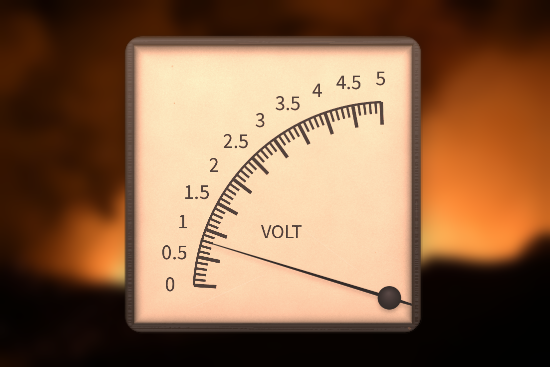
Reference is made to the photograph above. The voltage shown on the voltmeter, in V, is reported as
0.8 V
